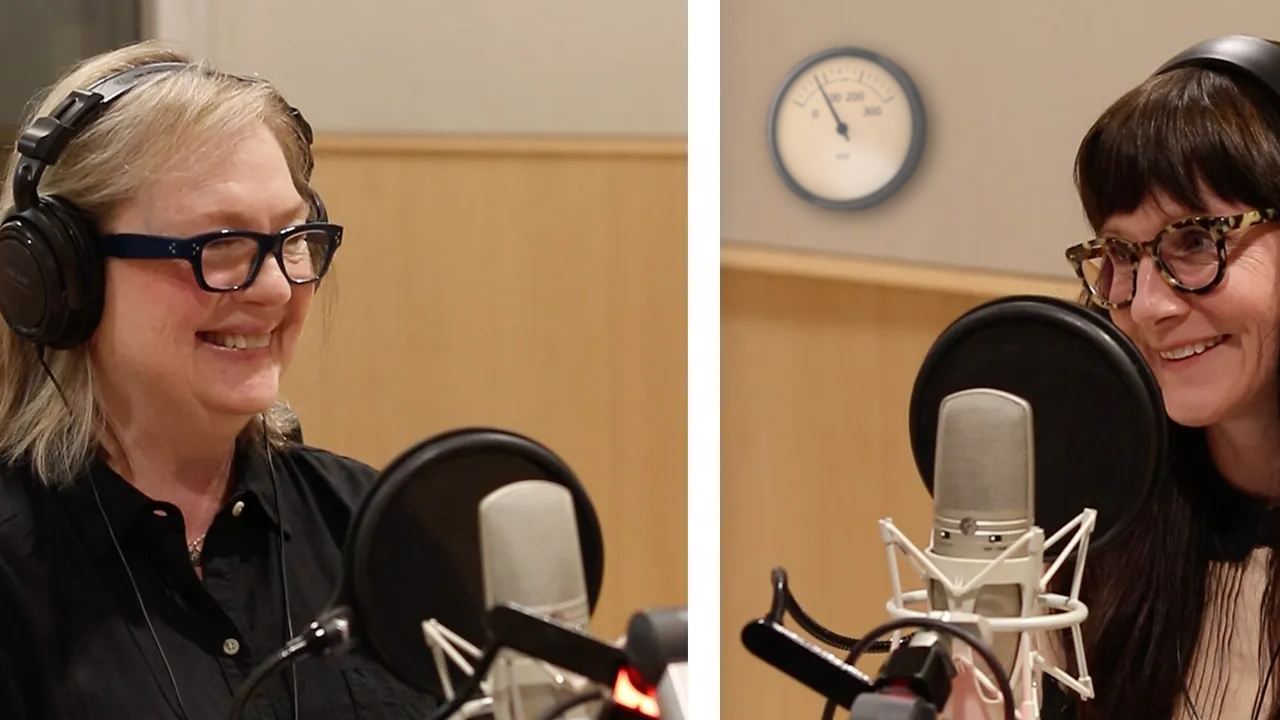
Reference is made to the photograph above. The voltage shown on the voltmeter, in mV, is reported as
80 mV
